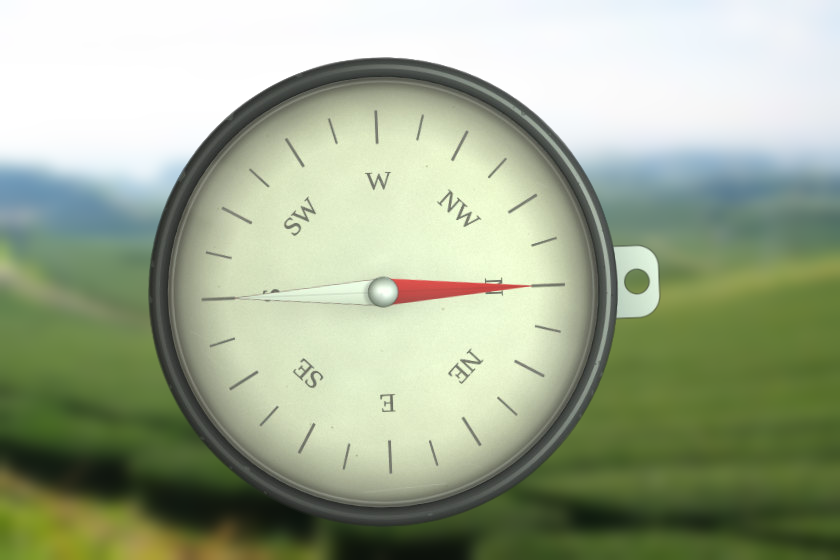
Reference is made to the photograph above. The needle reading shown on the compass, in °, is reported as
0 °
